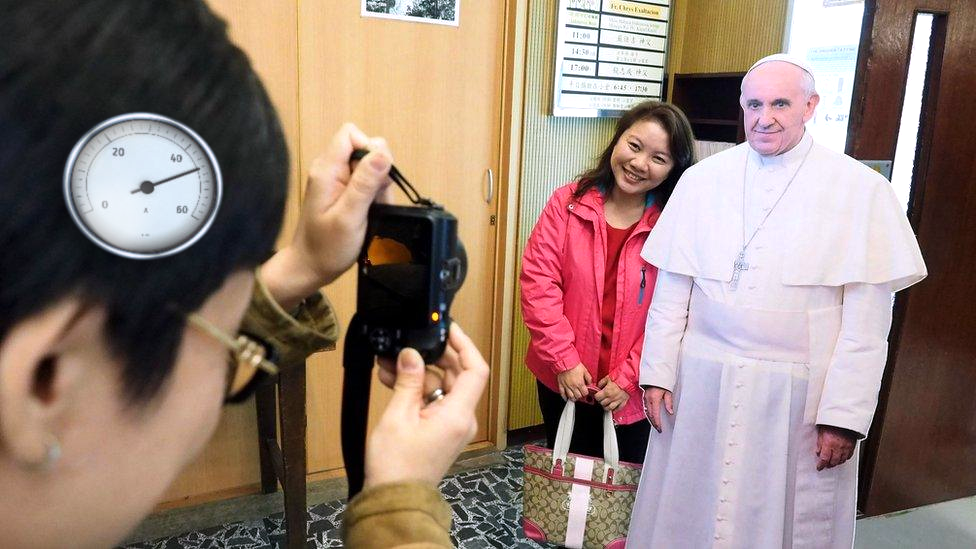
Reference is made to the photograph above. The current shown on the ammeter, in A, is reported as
46 A
